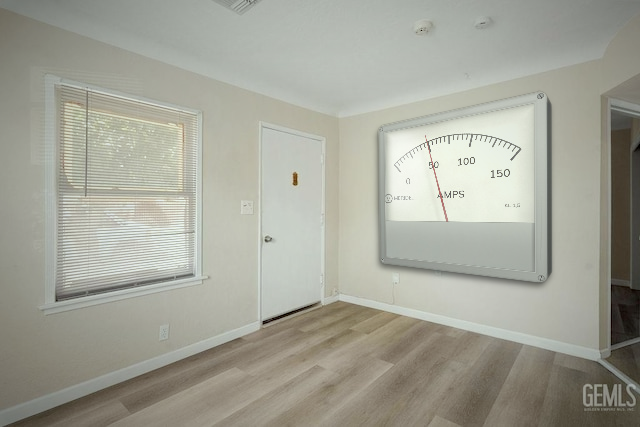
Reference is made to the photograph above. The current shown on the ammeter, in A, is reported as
50 A
